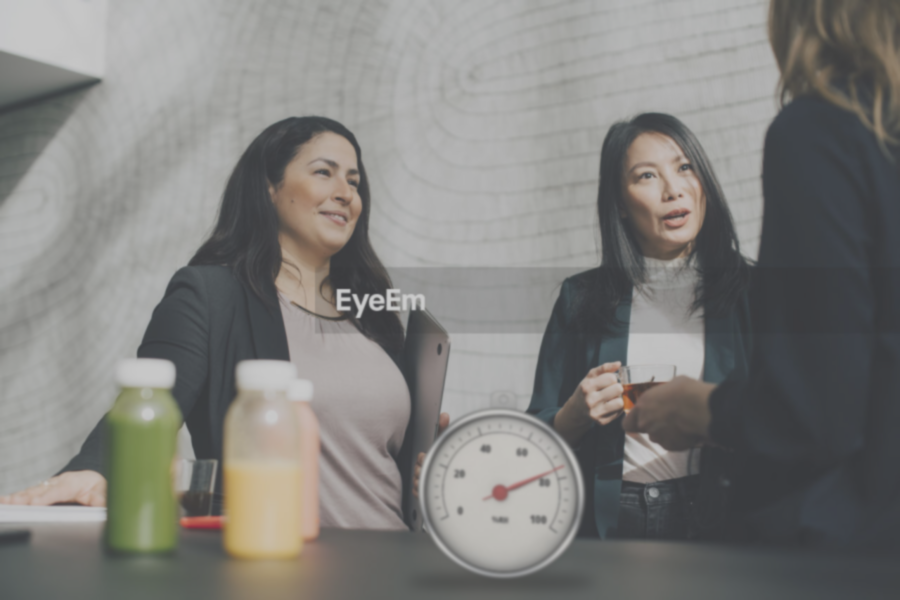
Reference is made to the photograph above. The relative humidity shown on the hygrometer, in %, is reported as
76 %
